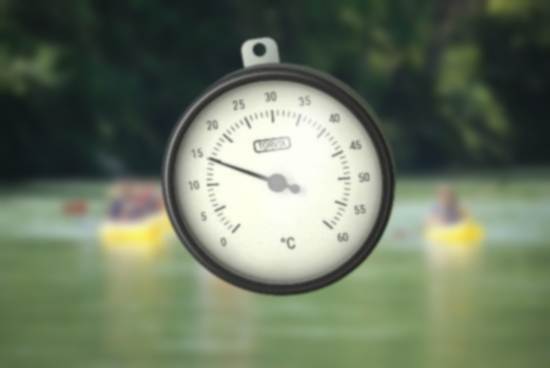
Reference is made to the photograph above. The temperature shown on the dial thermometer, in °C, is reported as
15 °C
